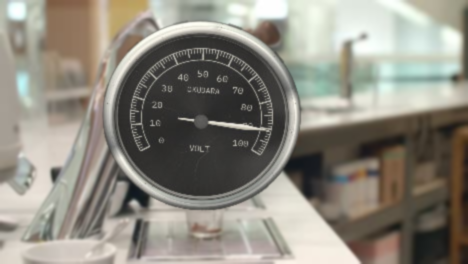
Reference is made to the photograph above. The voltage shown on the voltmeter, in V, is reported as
90 V
